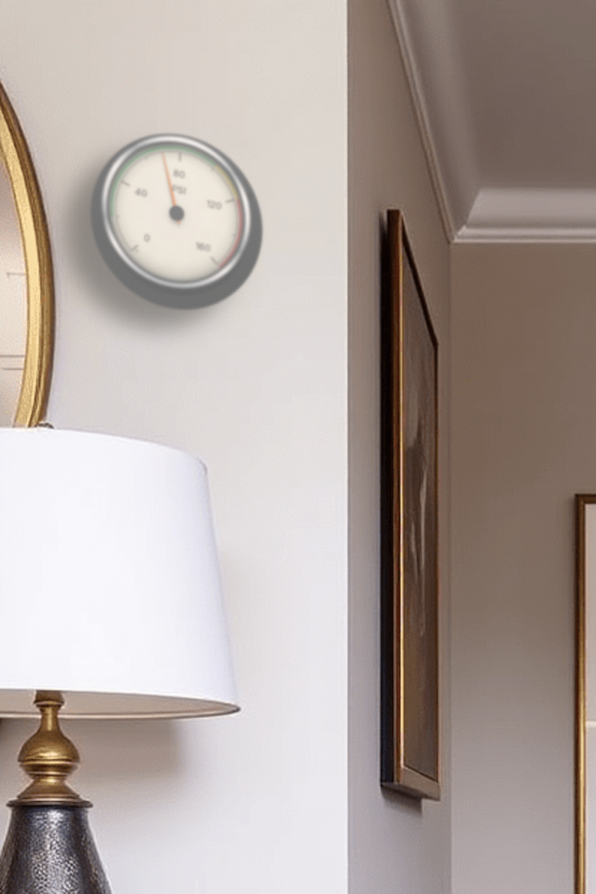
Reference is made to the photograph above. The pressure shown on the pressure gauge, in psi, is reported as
70 psi
